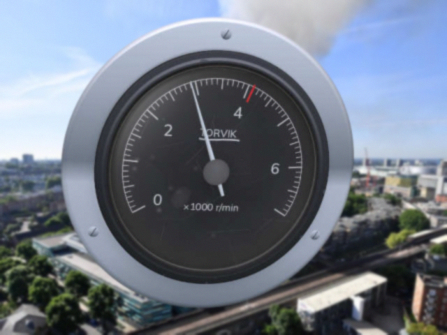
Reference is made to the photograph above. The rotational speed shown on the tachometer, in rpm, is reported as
2900 rpm
